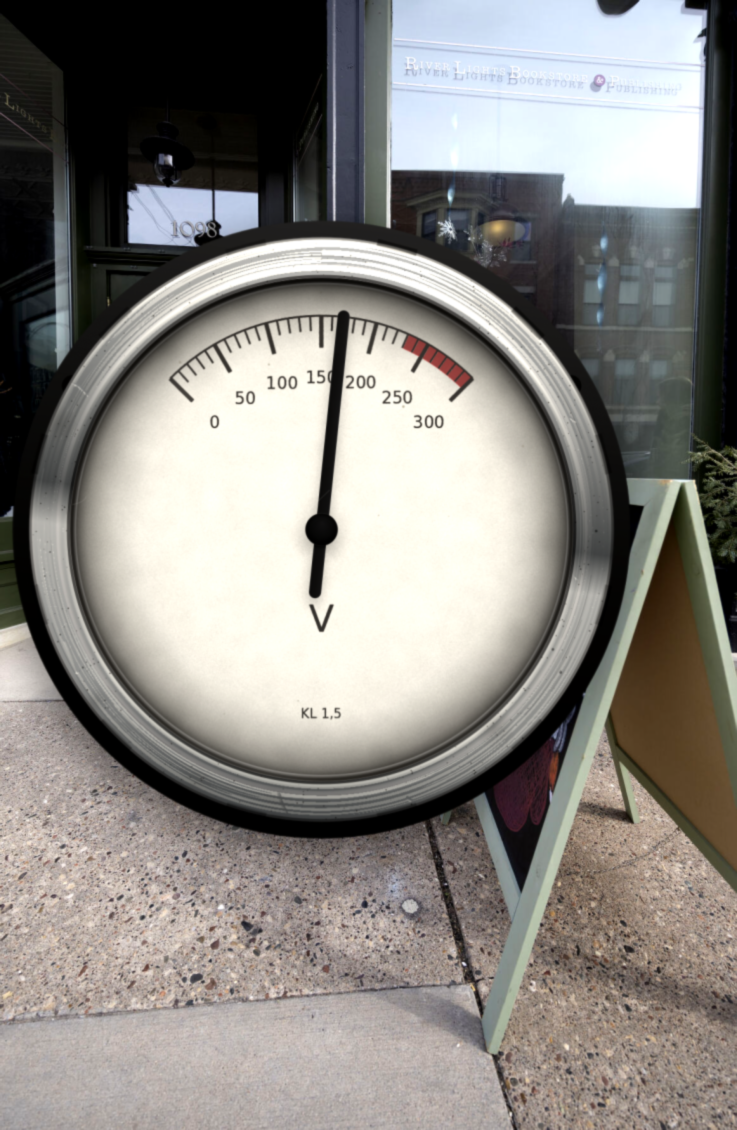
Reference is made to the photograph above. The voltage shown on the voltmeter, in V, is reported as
170 V
